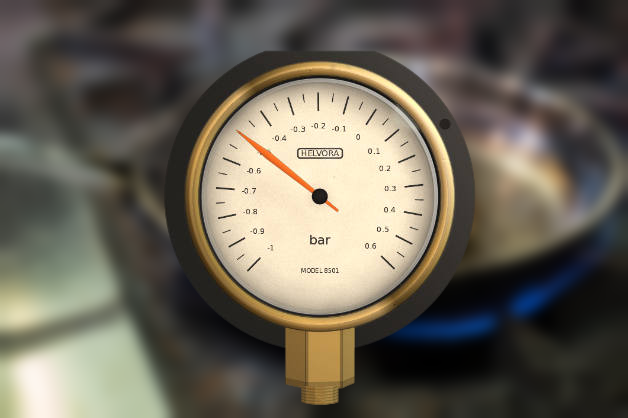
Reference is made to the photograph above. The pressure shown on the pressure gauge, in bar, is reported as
-0.5 bar
